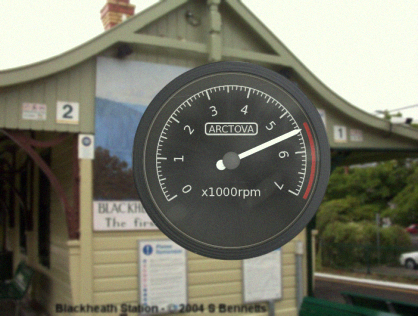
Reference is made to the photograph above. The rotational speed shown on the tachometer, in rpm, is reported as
5500 rpm
